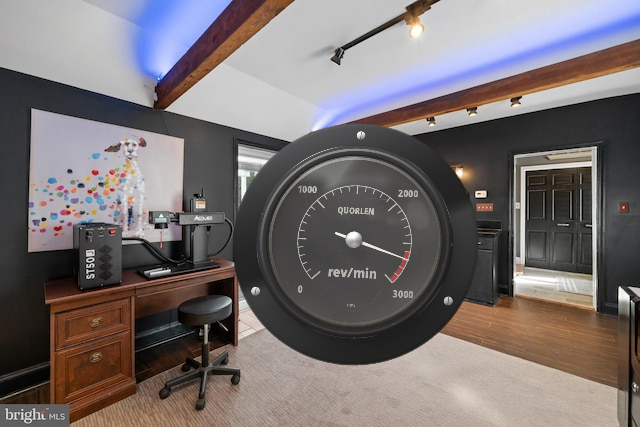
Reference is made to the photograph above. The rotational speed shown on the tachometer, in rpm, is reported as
2700 rpm
